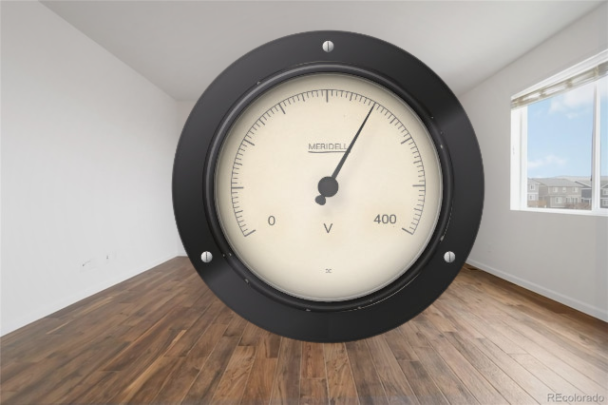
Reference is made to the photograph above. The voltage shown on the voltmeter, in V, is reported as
250 V
